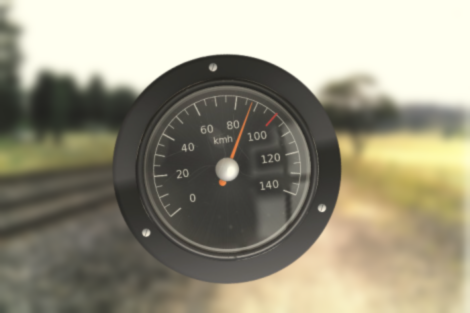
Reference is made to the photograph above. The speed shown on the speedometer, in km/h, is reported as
87.5 km/h
